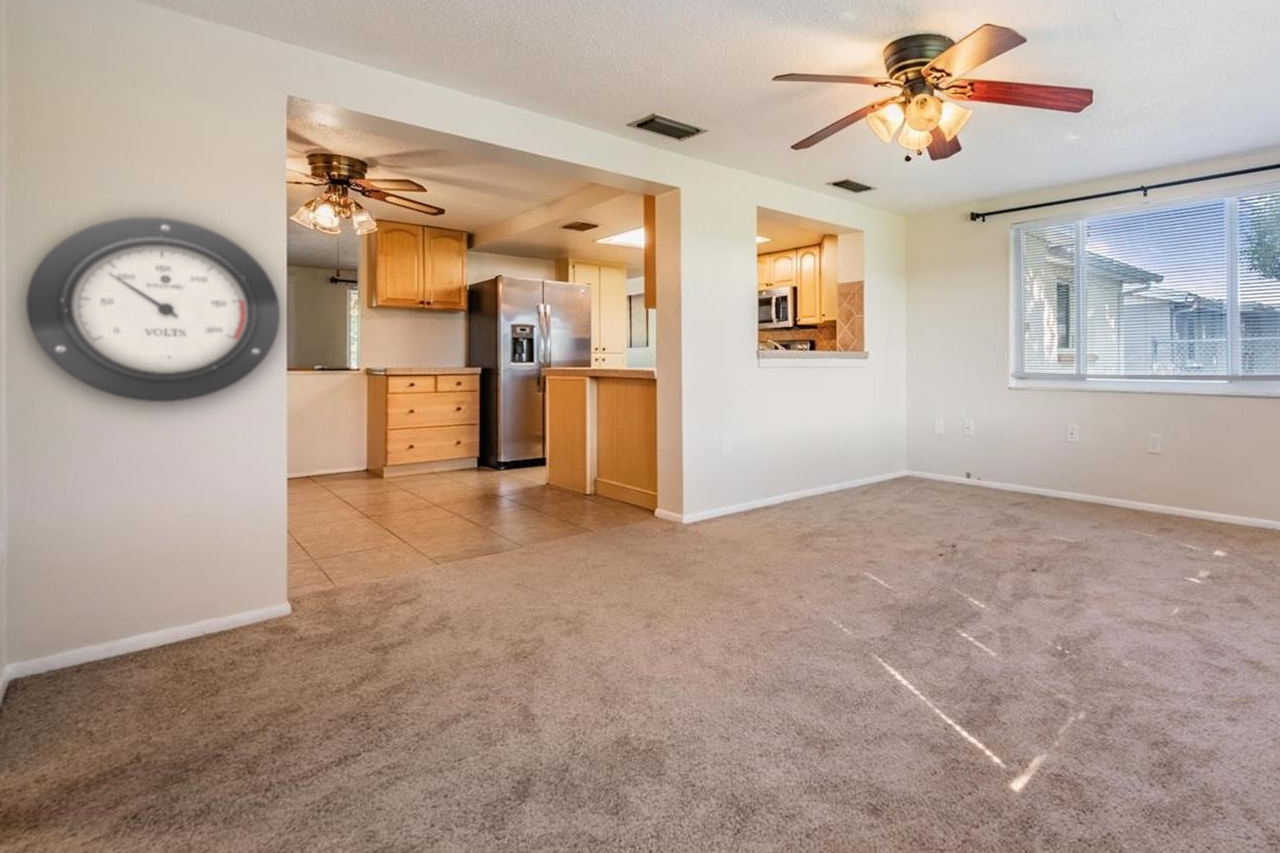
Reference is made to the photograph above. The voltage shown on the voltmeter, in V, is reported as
90 V
